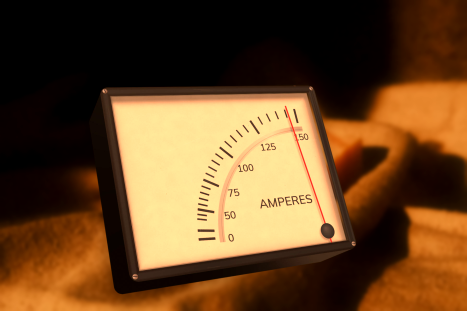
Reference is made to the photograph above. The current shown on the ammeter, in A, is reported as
145 A
